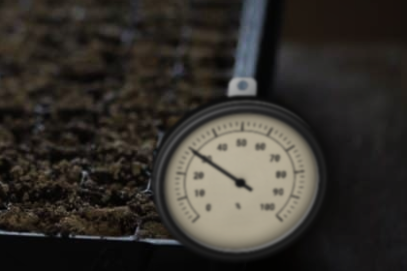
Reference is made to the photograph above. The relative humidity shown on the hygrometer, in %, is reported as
30 %
